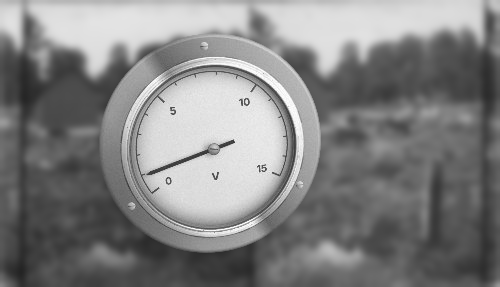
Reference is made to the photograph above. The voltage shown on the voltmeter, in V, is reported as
1 V
